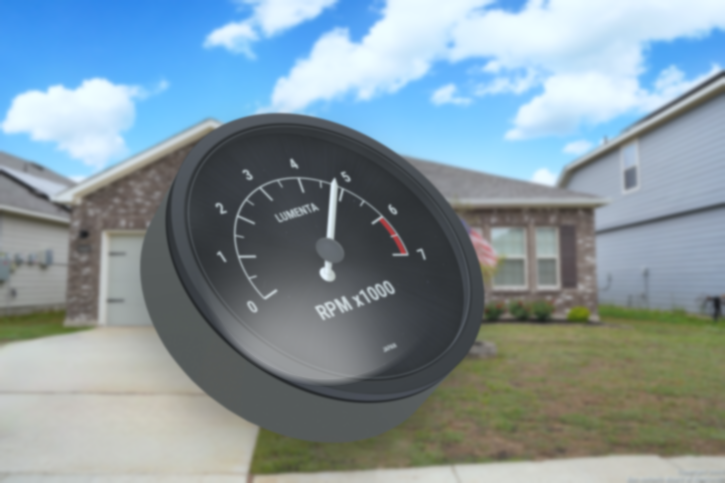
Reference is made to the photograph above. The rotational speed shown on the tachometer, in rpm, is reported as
4750 rpm
